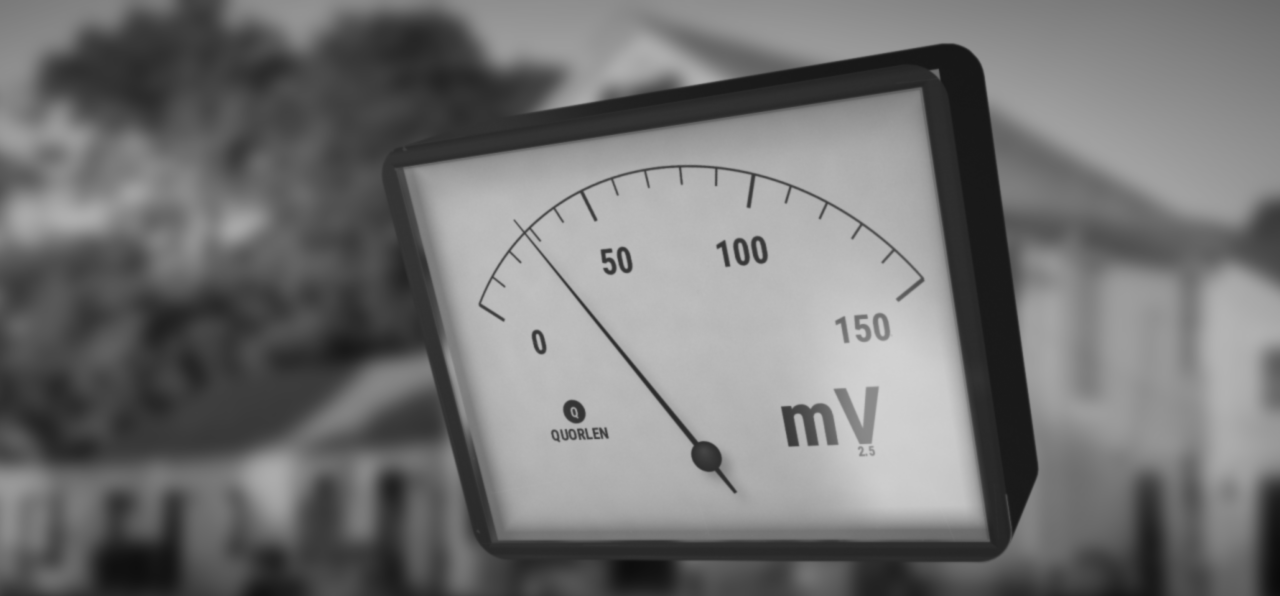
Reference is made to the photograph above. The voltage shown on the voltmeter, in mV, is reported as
30 mV
